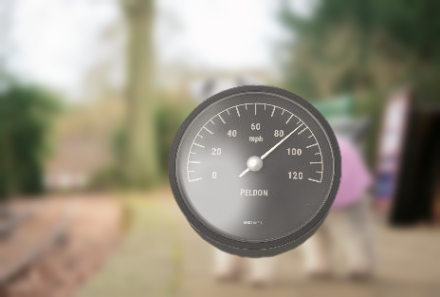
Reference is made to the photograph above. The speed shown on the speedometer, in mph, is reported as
87.5 mph
